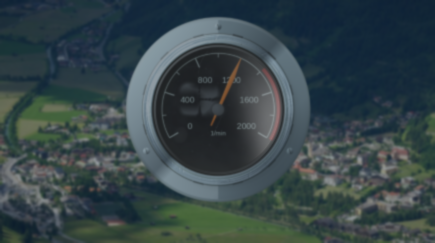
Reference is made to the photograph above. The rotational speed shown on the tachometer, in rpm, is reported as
1200 rpm
